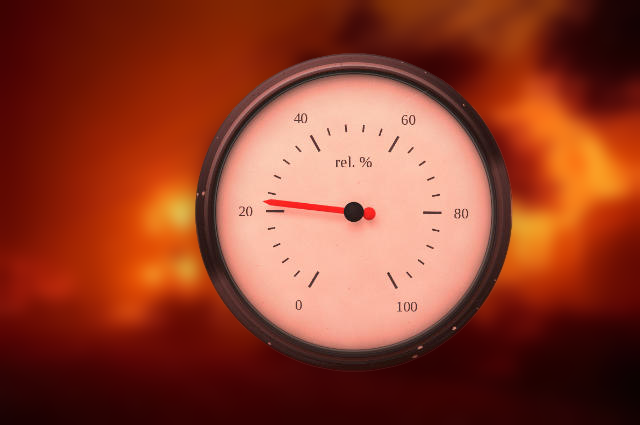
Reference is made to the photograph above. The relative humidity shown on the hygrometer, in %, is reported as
22 %
